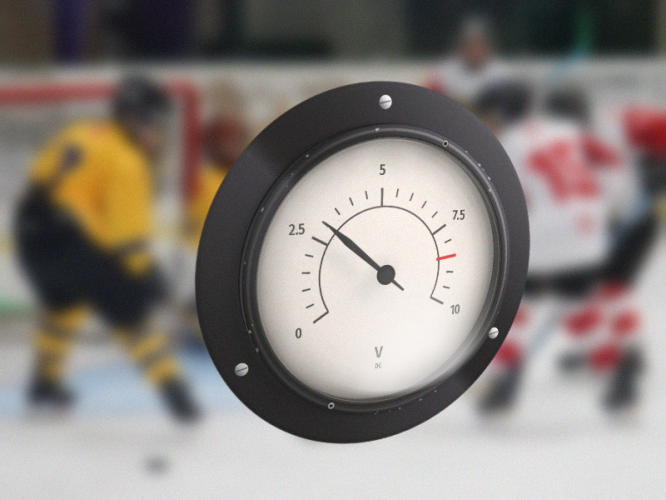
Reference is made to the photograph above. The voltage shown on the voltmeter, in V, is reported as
3 V
